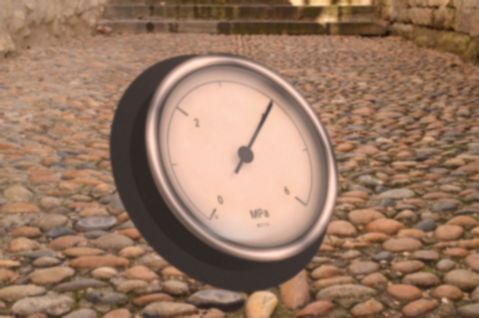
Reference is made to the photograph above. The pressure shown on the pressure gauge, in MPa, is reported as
4 MPa
